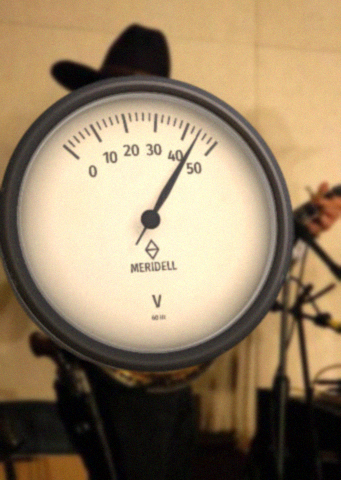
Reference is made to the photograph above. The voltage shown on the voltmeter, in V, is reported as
44 V
